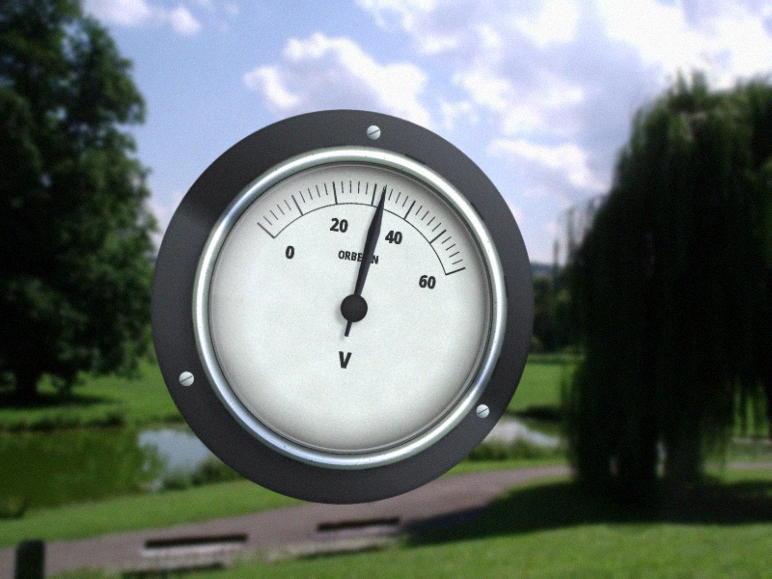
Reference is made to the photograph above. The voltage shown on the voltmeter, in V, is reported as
32 V
